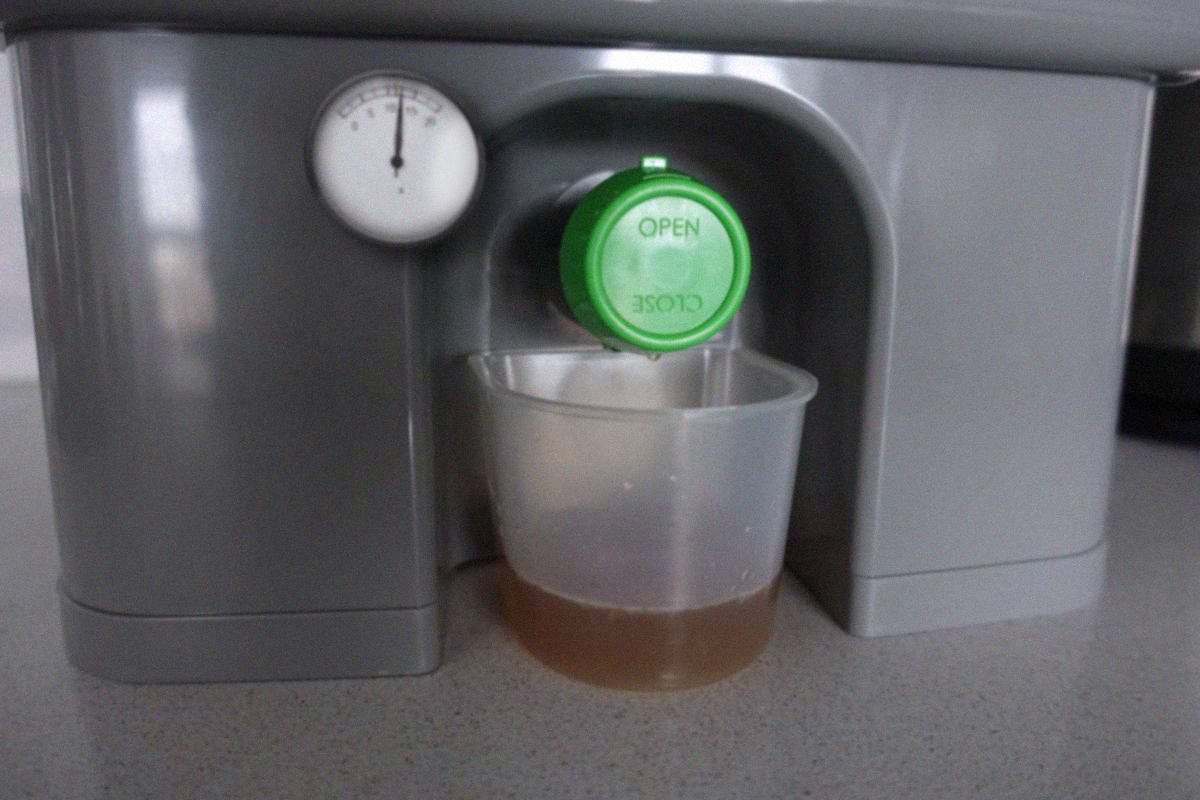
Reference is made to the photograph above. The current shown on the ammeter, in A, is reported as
12.5 A
